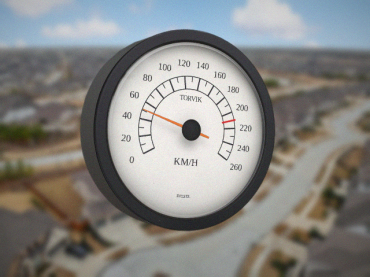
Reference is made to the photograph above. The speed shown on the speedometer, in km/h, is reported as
50 km/h
